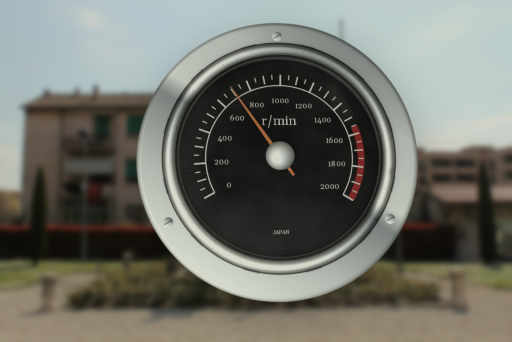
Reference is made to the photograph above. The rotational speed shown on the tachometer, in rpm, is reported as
700 rpm
